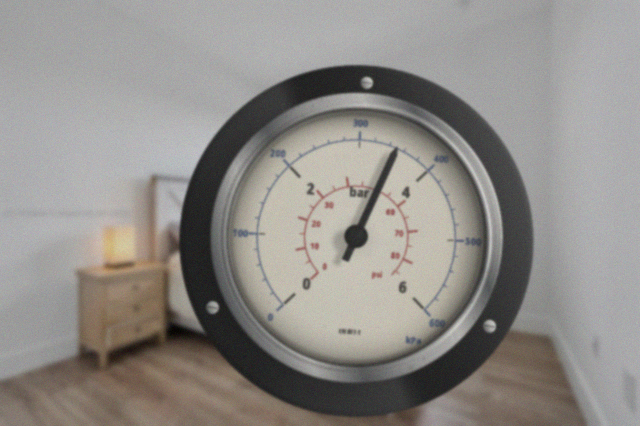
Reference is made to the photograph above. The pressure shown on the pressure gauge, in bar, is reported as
3.5 bar
